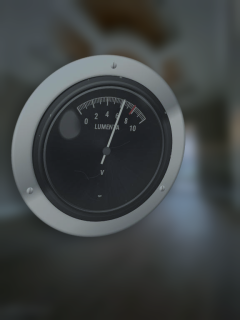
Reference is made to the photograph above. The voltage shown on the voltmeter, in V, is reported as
6 V
